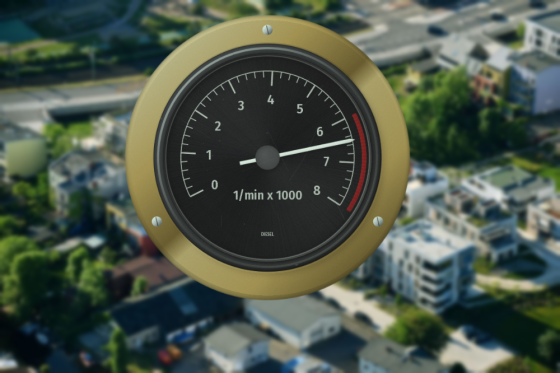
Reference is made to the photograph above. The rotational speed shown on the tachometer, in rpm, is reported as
6500 rpm
